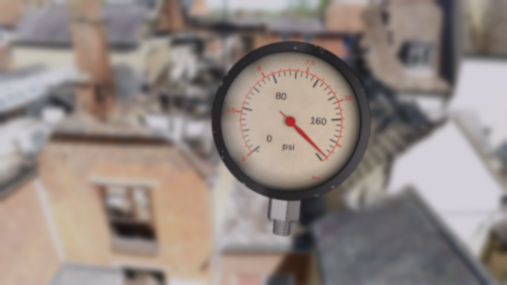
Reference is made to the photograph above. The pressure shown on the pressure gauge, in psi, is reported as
195 psi
